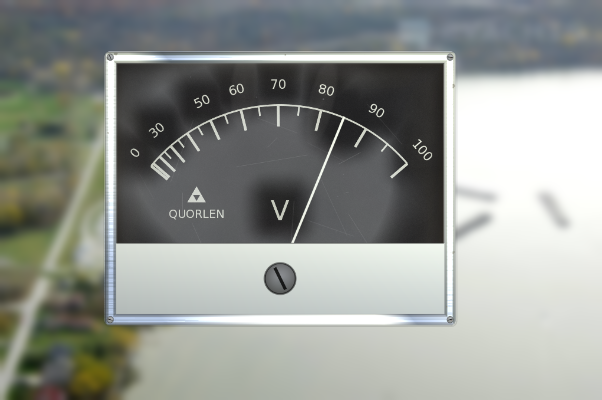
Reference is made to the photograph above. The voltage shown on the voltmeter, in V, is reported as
85 V
